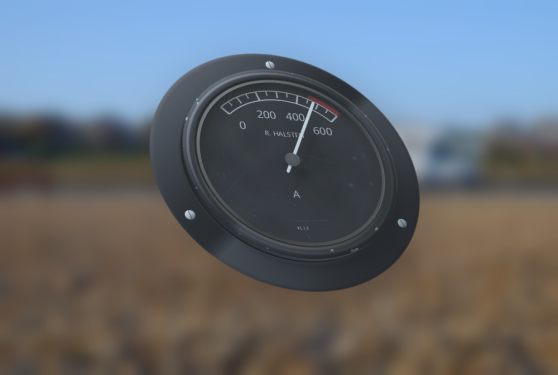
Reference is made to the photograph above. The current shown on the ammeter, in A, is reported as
475 A
